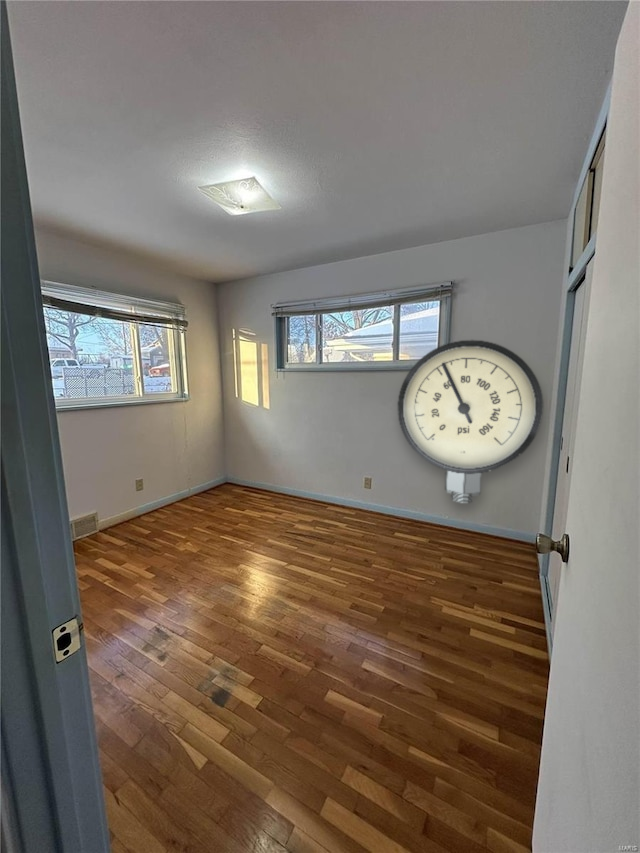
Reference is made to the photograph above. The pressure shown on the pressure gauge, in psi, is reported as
65 psi
